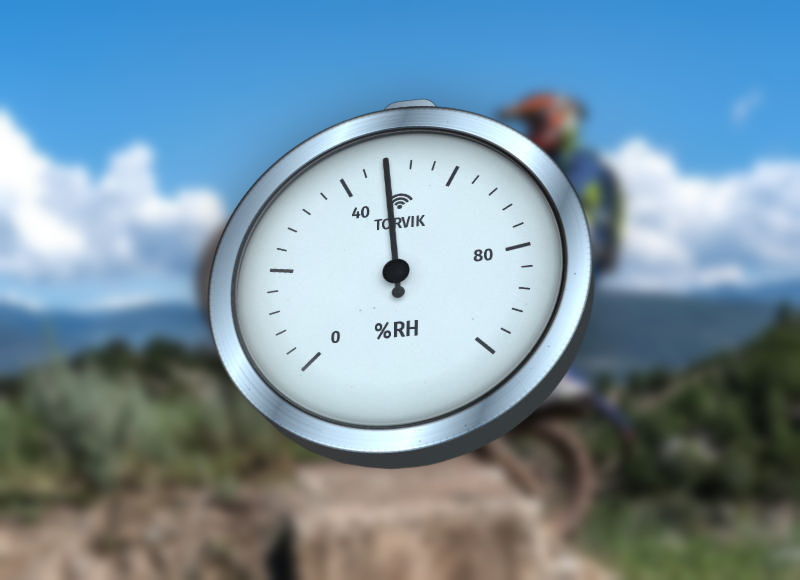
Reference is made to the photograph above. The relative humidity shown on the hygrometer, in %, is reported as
48 %
